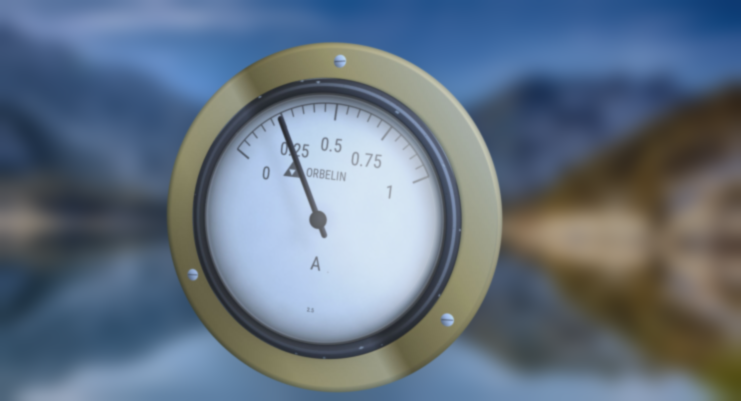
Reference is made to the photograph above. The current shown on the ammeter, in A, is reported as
0.25 A
